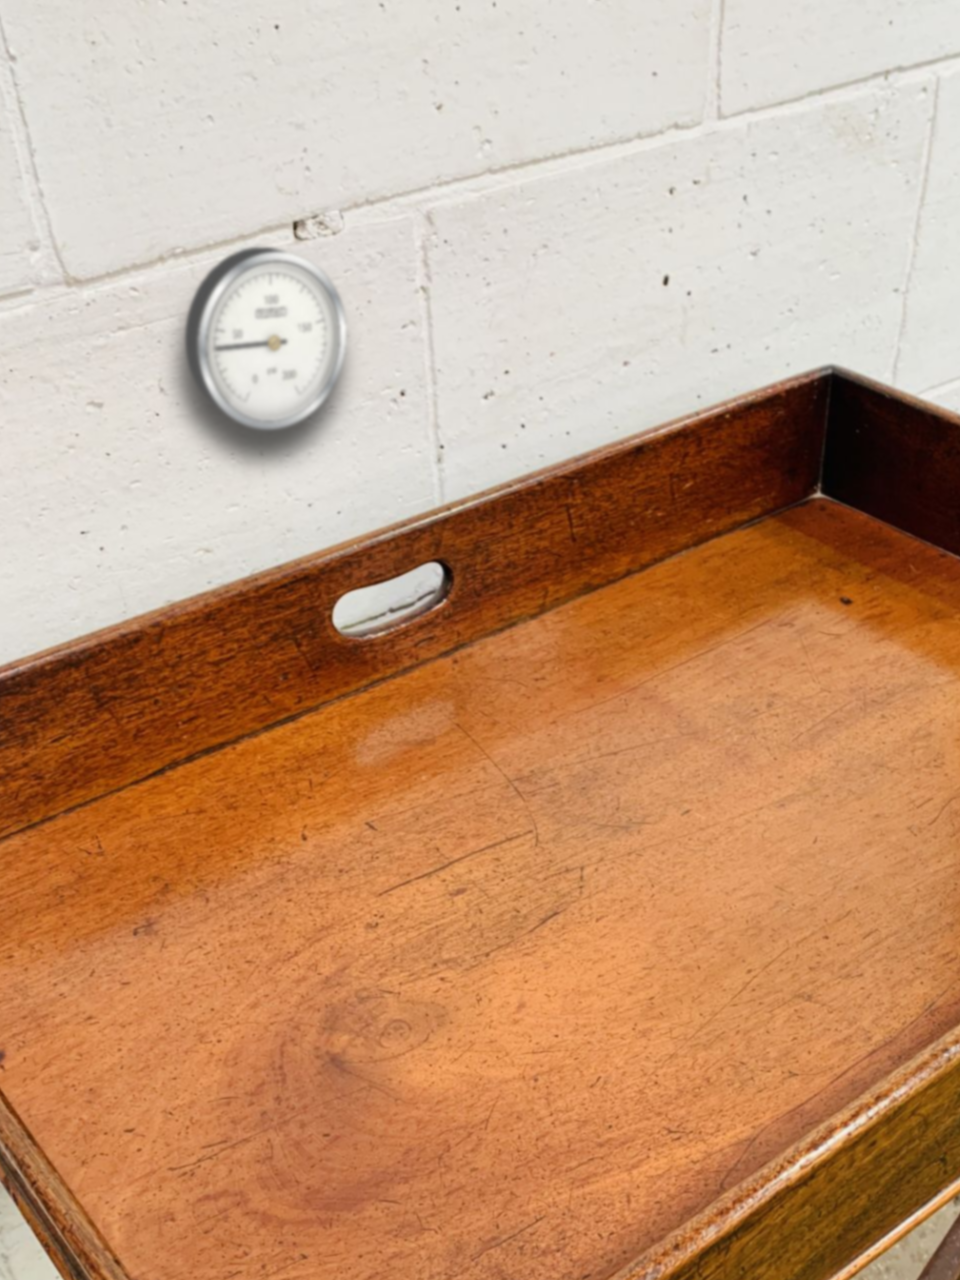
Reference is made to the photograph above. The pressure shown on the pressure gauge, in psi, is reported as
40 psi
